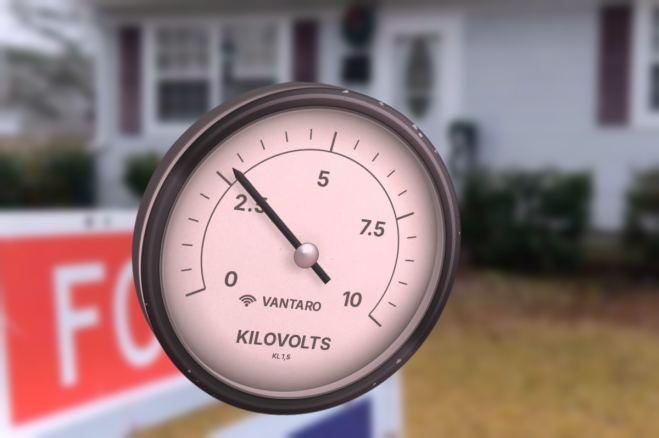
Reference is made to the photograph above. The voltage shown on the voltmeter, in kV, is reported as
2.75 kV
